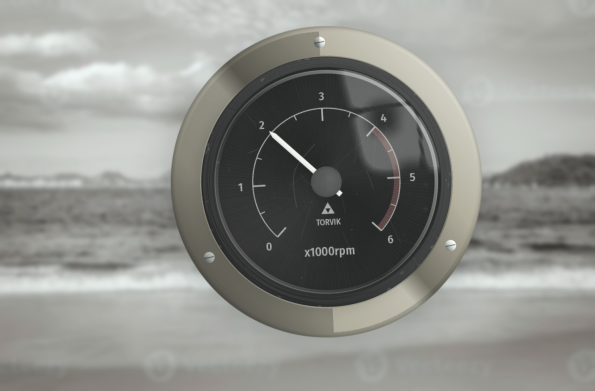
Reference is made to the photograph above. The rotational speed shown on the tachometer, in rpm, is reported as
2000 rpm
